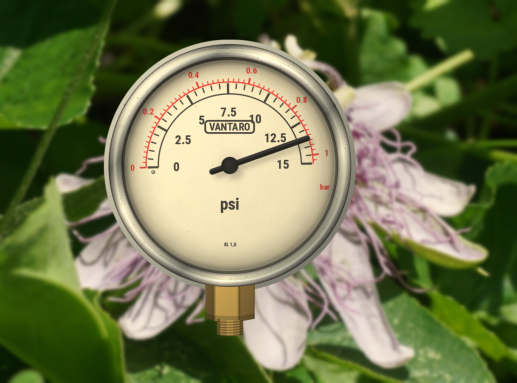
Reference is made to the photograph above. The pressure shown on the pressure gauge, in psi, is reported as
13.5 psi
